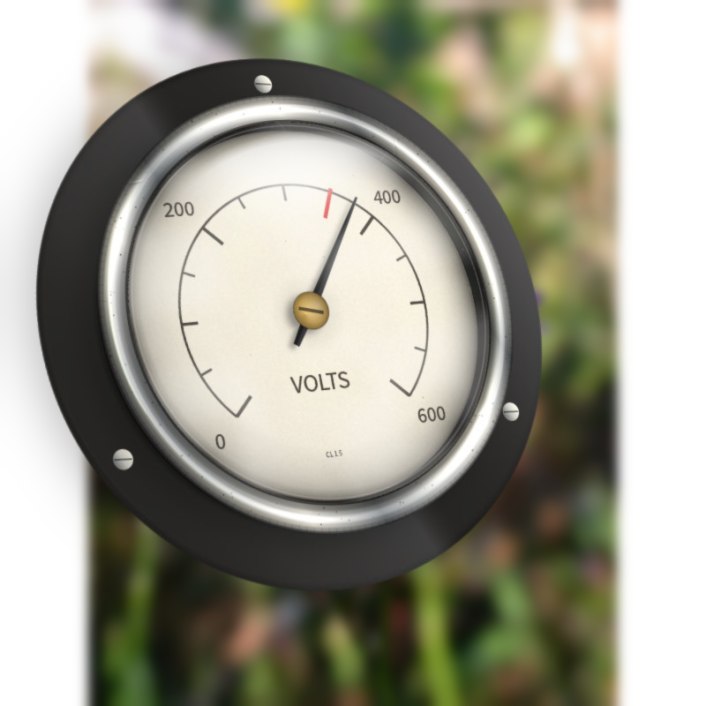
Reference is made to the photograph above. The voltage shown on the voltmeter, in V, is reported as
375 V
